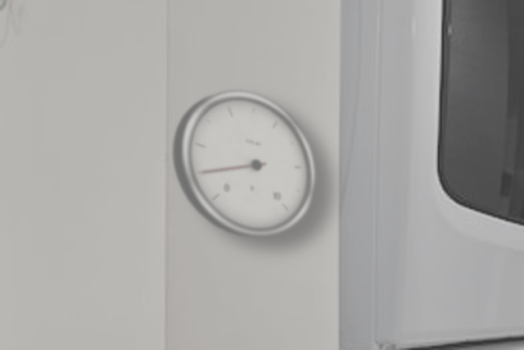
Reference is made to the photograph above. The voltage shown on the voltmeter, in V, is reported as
1 V
